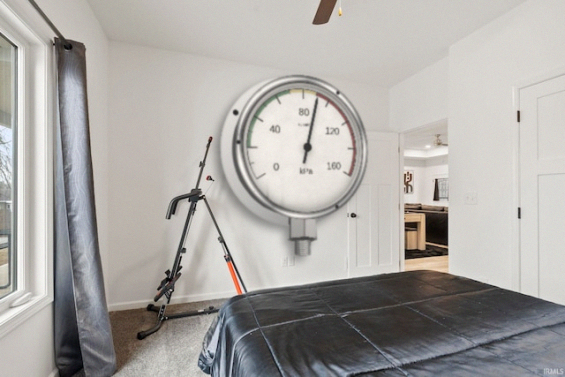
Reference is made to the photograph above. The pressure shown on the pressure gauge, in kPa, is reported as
90 kPa
